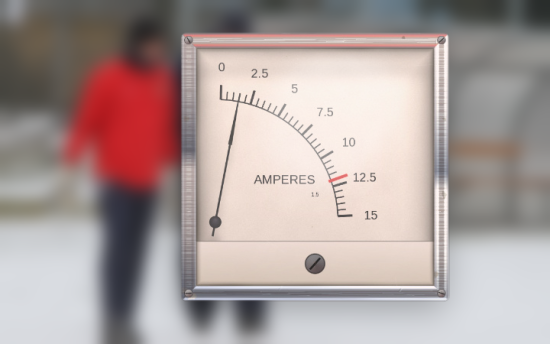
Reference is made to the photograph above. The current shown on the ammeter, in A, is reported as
1.5 A
